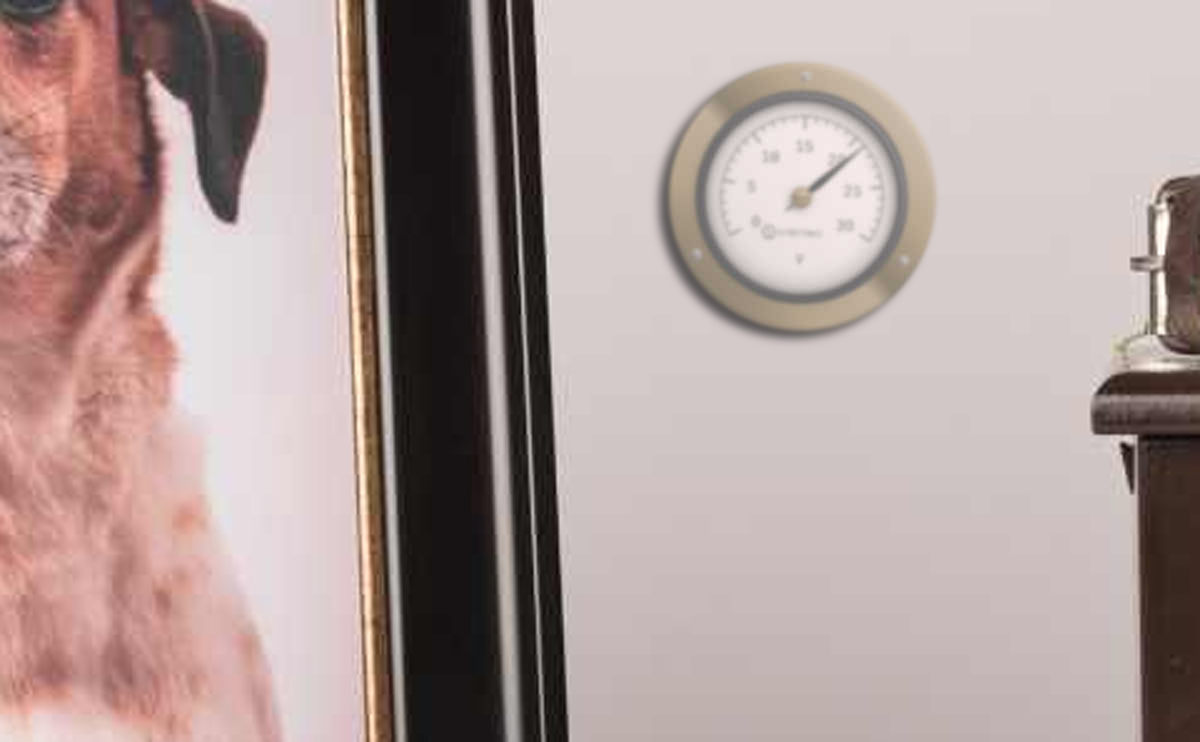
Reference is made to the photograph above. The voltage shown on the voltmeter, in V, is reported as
21 V
